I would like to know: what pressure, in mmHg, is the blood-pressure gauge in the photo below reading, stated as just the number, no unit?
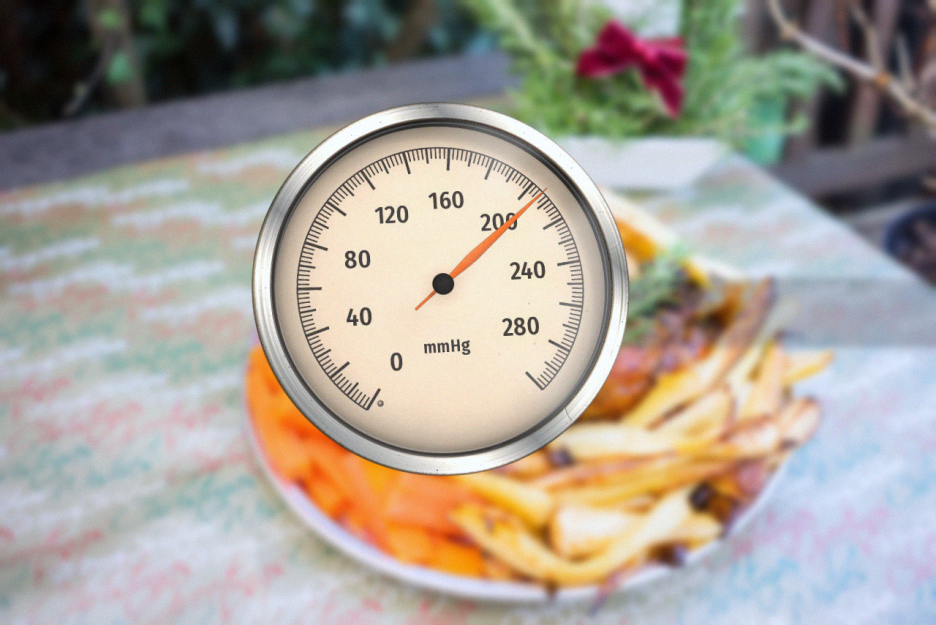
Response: 206
